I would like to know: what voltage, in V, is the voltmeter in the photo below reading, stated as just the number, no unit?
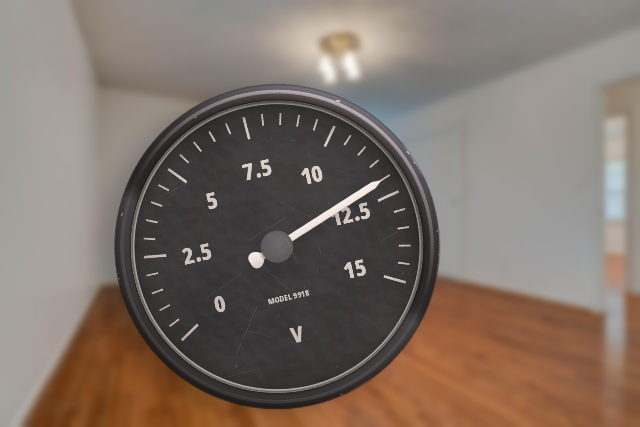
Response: 12
